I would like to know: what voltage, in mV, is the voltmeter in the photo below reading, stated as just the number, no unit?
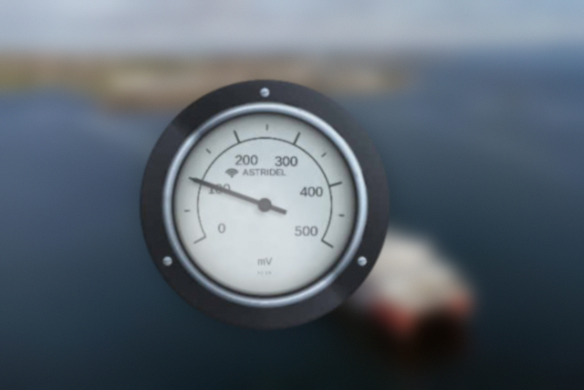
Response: 100
